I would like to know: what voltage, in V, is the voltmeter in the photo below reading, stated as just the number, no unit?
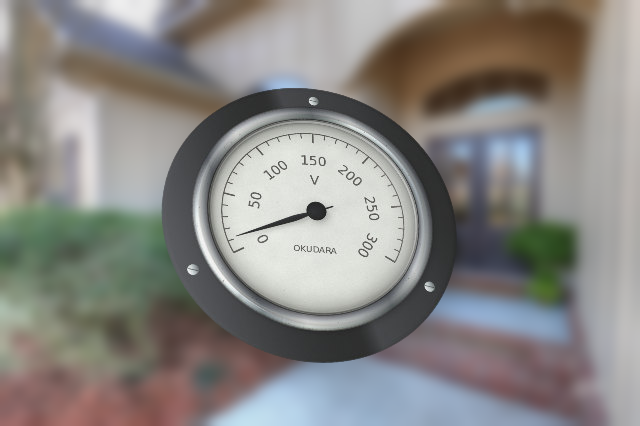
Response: 10
